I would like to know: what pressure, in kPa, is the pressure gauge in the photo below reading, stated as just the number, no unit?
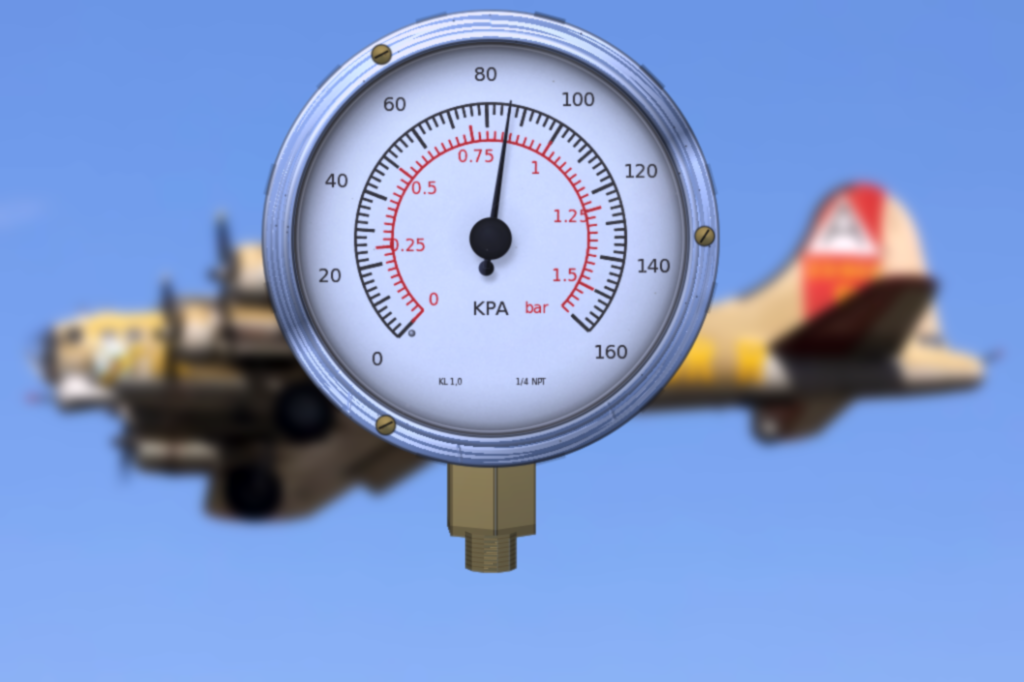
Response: 86
